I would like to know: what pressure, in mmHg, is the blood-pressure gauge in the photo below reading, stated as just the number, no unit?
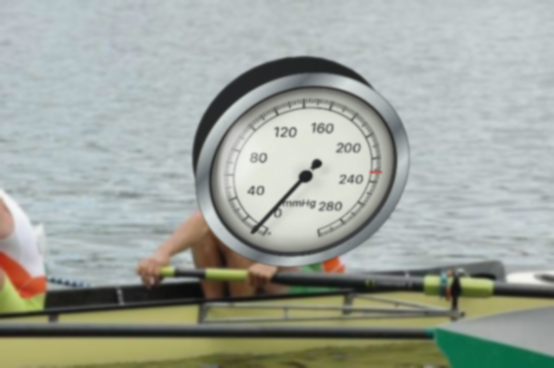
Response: 10
